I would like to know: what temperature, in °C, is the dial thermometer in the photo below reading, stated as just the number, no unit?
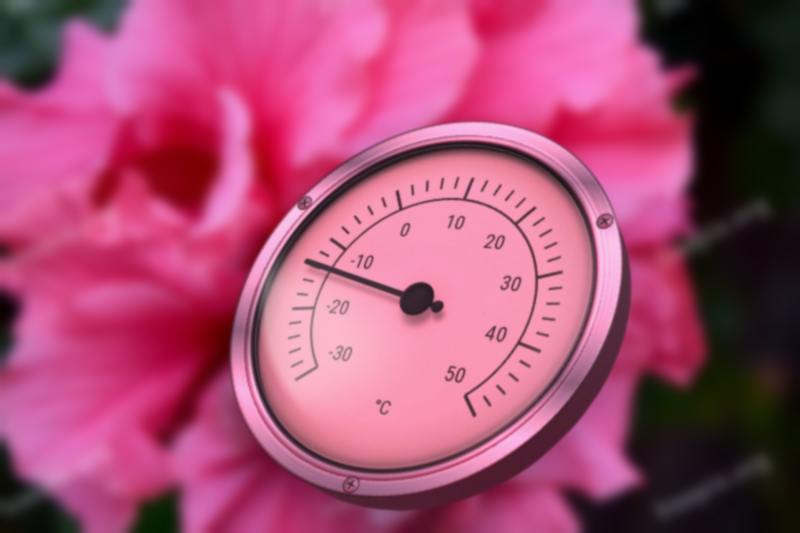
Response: -14
